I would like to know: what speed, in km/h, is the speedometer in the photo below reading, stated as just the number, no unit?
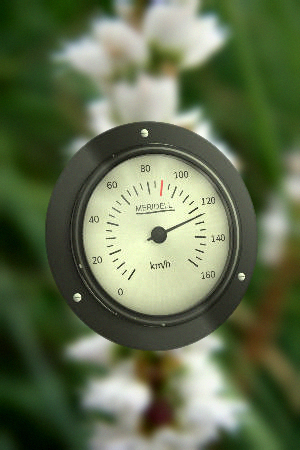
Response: 125
